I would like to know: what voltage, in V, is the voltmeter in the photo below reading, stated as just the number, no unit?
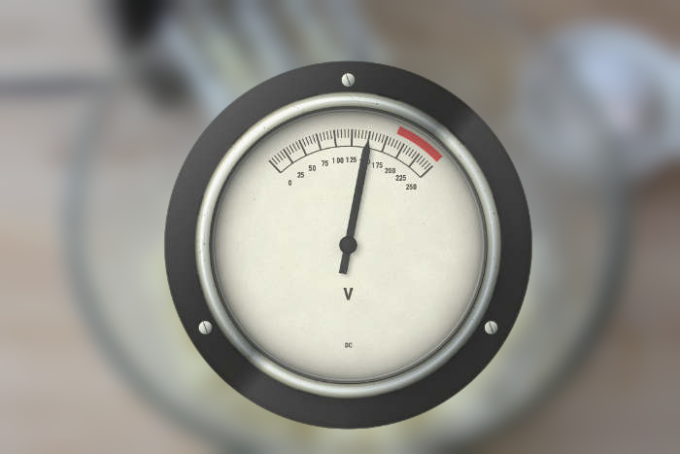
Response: 150
